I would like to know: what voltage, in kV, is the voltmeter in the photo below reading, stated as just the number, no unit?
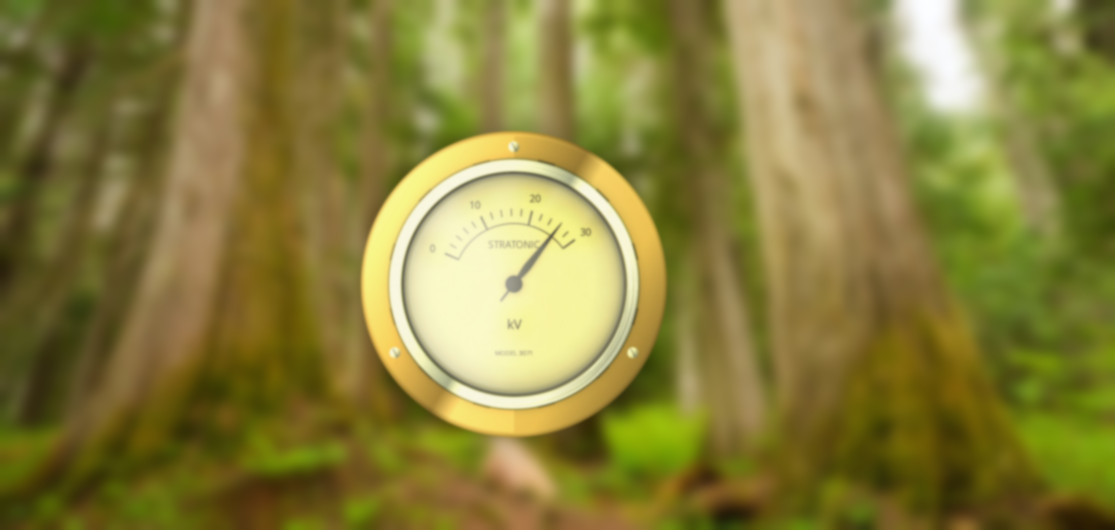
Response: 26
